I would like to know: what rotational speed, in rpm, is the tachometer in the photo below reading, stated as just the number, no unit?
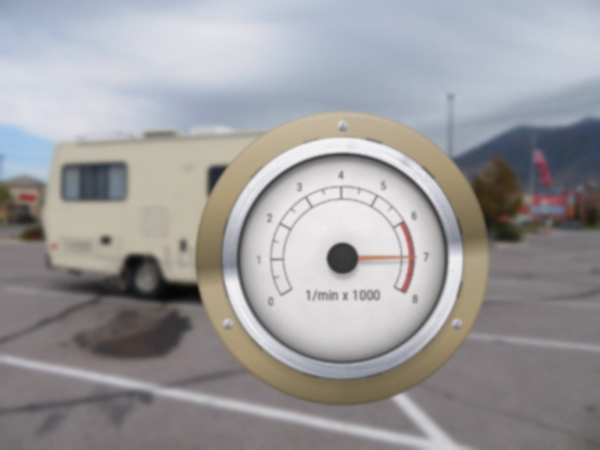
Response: 7000
